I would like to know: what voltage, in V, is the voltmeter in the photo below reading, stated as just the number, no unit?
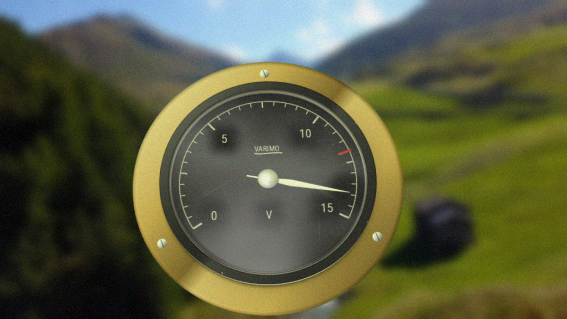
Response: 14
